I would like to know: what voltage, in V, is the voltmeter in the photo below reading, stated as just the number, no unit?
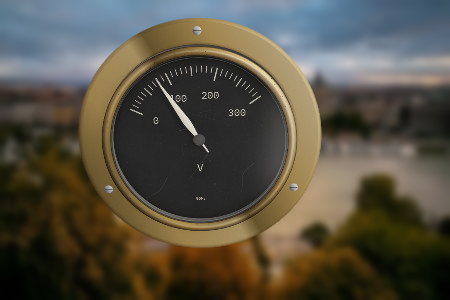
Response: 80
